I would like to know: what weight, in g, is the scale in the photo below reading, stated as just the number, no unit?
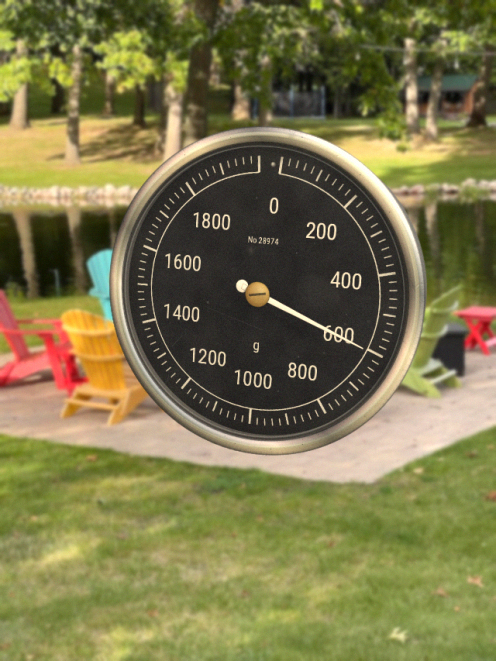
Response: 600
